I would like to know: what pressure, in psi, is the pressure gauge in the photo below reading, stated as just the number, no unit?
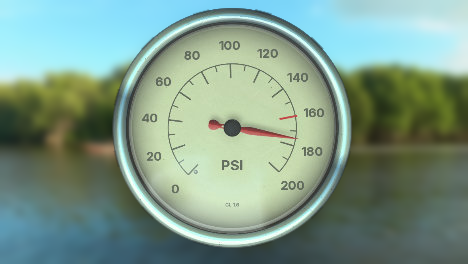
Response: 175
